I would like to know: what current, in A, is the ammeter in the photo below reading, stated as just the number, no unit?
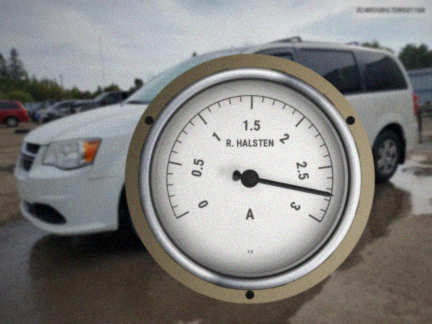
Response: 2.75
